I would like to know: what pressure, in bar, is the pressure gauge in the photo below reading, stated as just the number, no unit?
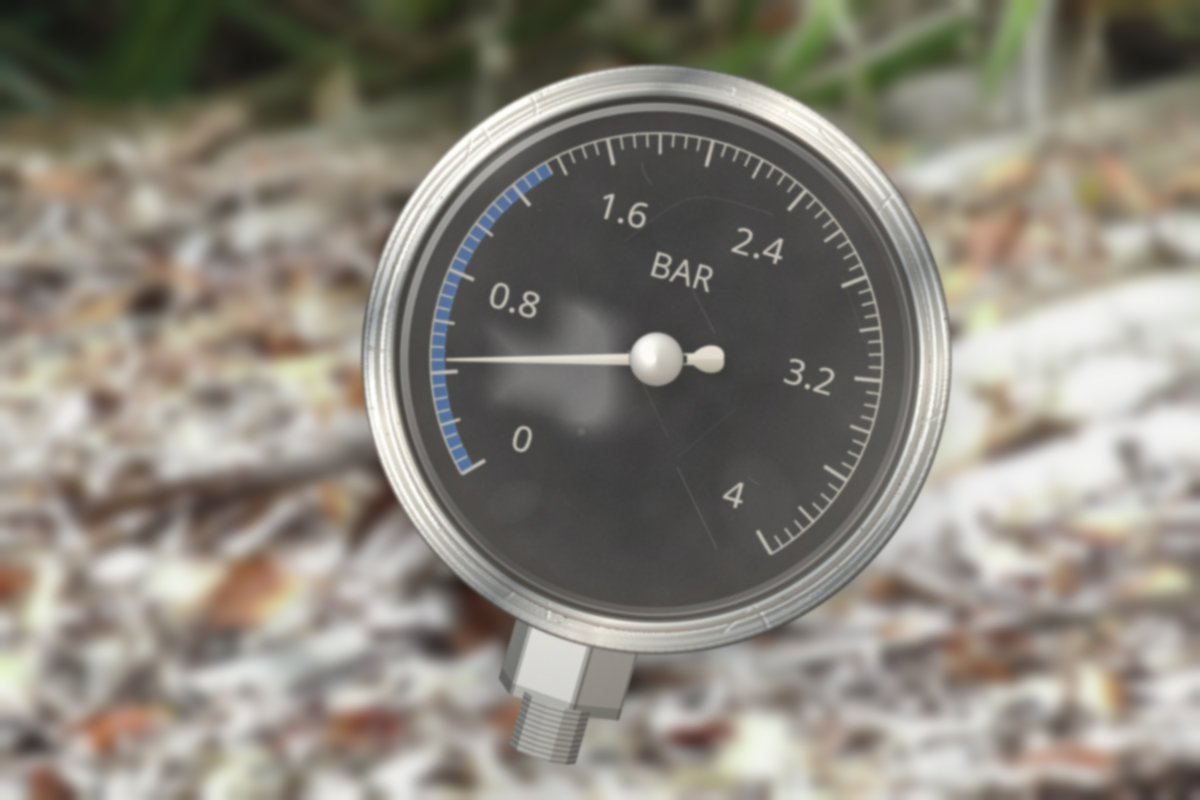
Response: 0.45
